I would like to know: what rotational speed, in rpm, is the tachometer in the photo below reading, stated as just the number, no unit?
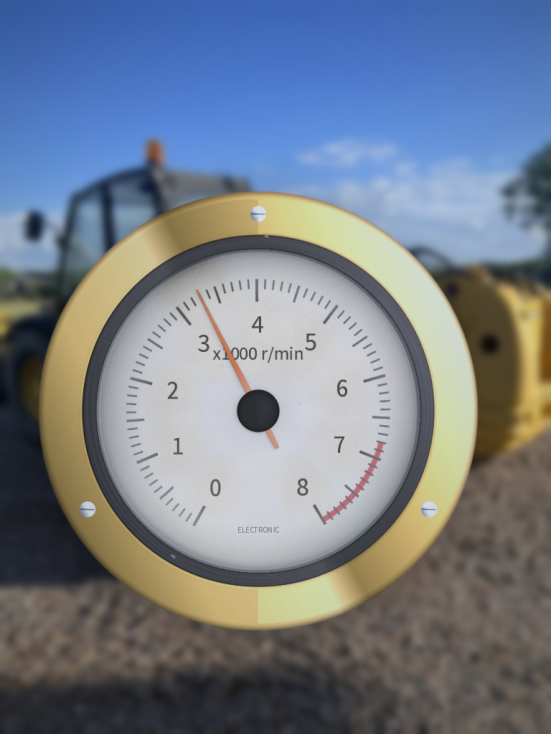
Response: 3300
